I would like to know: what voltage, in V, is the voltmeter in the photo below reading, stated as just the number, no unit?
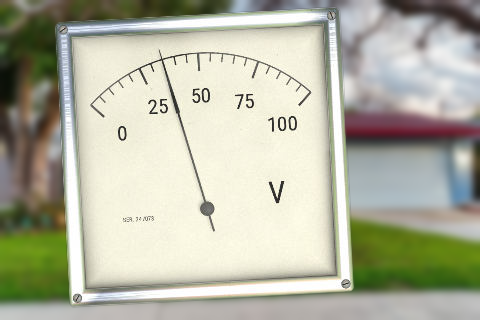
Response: 35
